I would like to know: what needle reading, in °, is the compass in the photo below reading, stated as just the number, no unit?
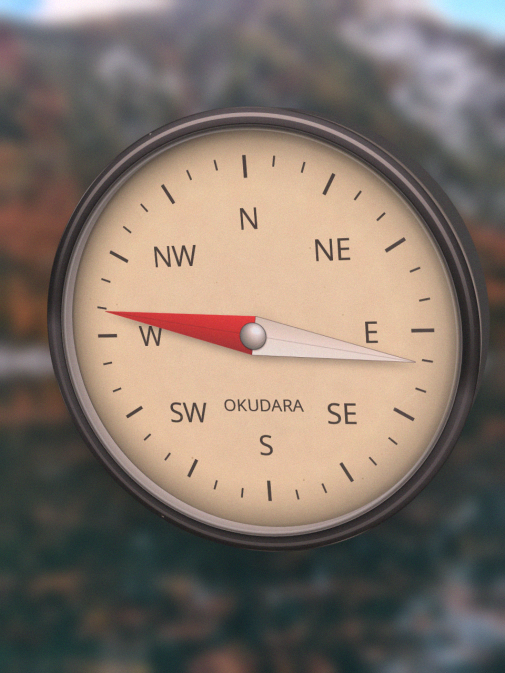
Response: 280
